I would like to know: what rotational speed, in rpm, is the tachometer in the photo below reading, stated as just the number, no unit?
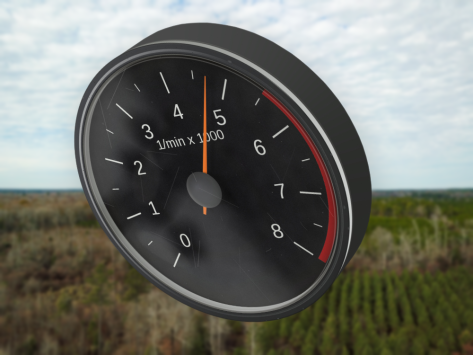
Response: 4750
